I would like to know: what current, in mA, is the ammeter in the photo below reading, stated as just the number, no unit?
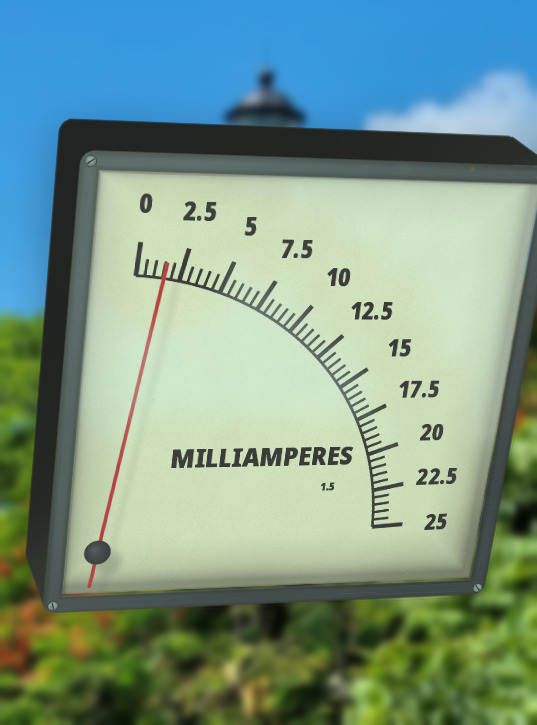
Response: 1.5
